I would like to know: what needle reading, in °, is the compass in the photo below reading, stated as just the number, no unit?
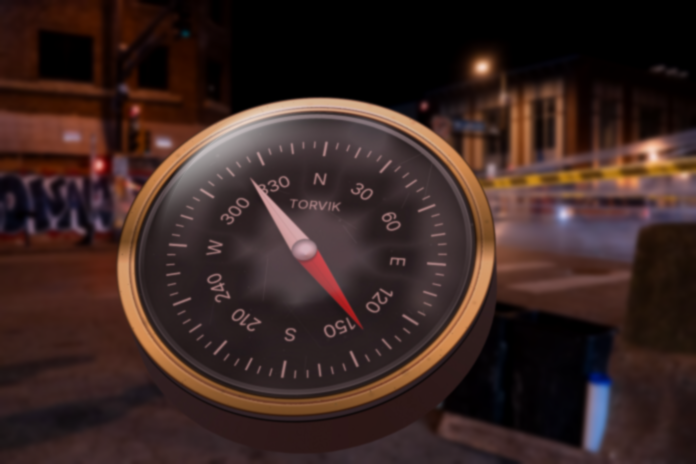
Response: 140
